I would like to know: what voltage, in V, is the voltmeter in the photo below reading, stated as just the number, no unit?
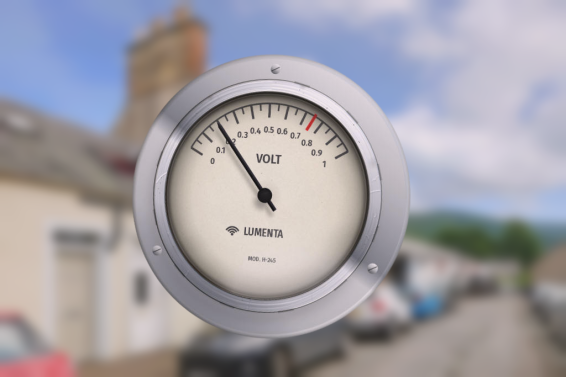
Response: 0.2
